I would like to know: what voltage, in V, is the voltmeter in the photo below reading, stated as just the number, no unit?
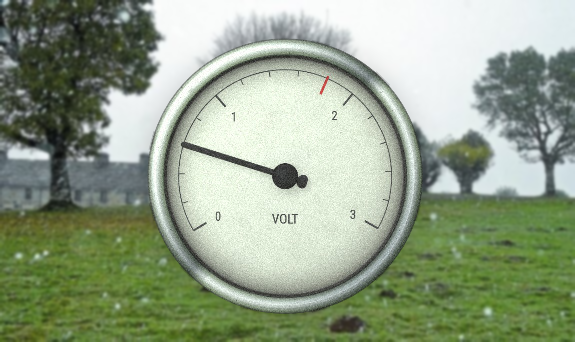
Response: 0.6
